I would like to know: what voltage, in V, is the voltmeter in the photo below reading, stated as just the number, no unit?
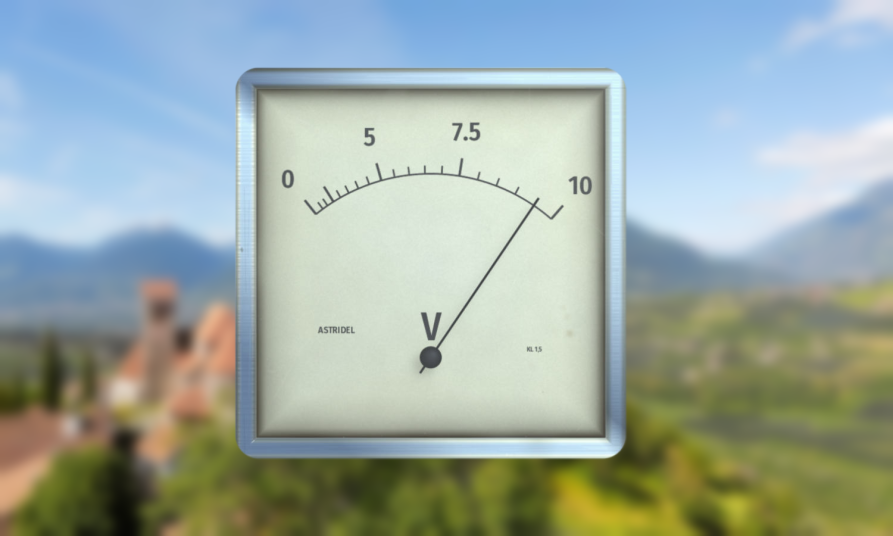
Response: 9.5
